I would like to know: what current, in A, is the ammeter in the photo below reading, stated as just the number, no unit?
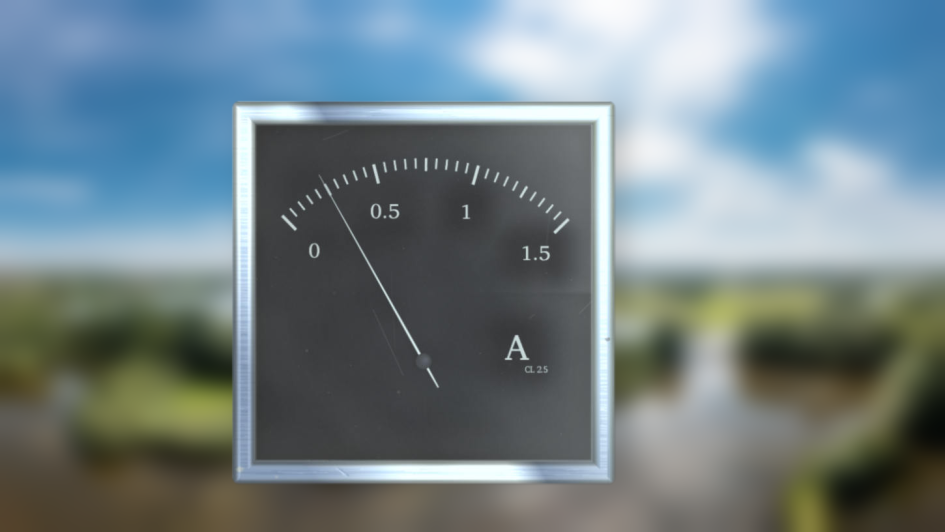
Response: 0.25
